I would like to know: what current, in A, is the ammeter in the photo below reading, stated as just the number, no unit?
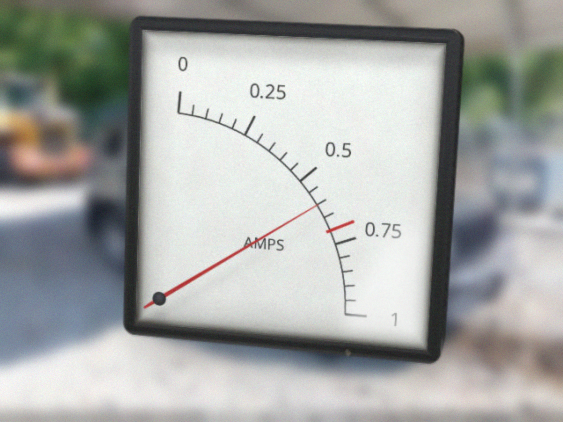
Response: 0.6
